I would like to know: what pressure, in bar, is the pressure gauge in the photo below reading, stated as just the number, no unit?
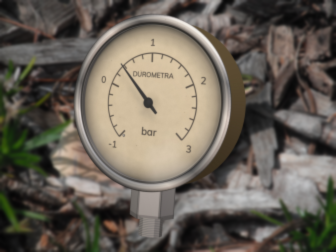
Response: 0.4
